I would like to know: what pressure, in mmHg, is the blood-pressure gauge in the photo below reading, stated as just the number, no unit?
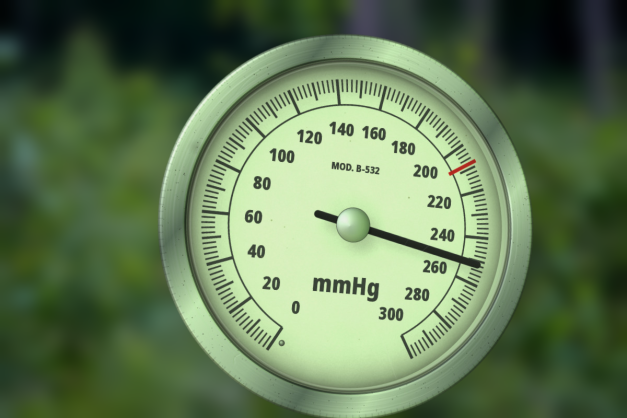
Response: 252
